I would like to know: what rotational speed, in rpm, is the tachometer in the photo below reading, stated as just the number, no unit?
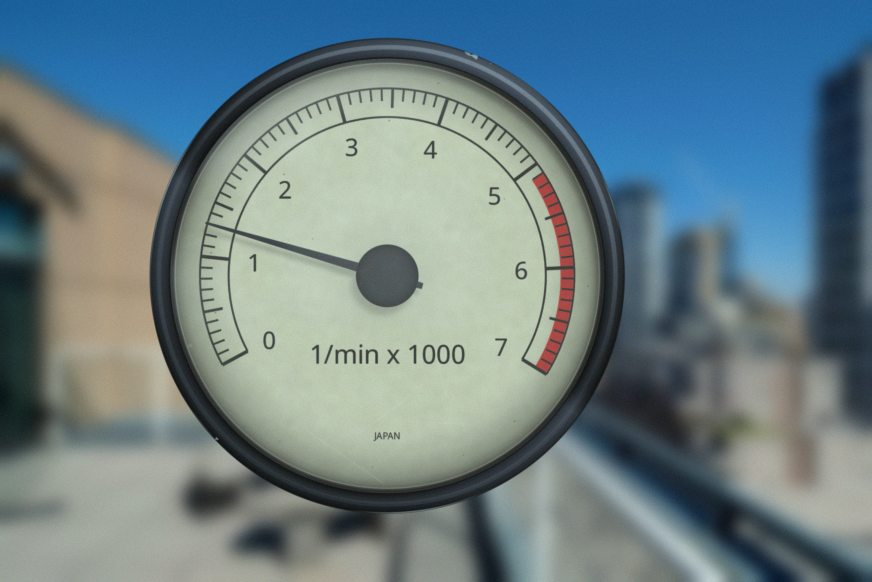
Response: 1300
